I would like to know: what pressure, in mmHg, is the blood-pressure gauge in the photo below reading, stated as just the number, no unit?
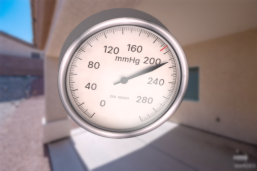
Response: 210
